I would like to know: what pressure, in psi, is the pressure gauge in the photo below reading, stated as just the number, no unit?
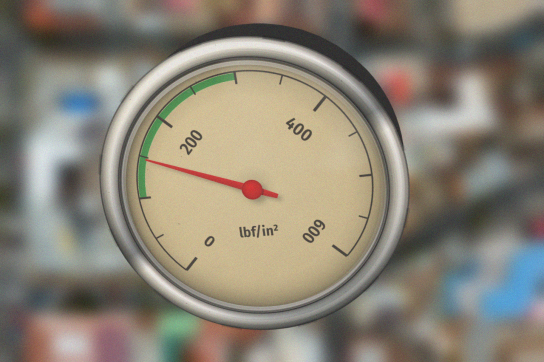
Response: 150
